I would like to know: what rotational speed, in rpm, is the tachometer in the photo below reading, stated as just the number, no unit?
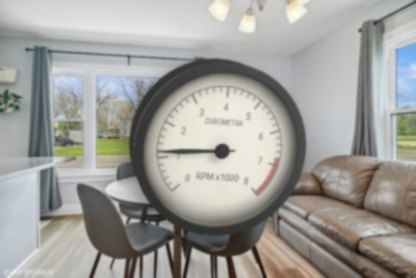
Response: 1200
